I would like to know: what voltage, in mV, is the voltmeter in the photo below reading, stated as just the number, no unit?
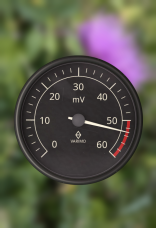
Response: 53
